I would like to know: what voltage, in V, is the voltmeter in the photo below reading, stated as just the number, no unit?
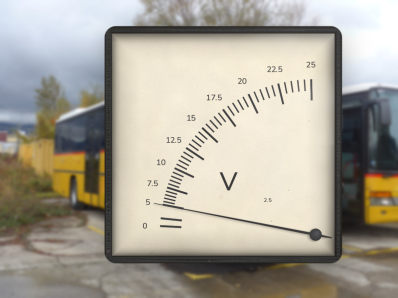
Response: 5
